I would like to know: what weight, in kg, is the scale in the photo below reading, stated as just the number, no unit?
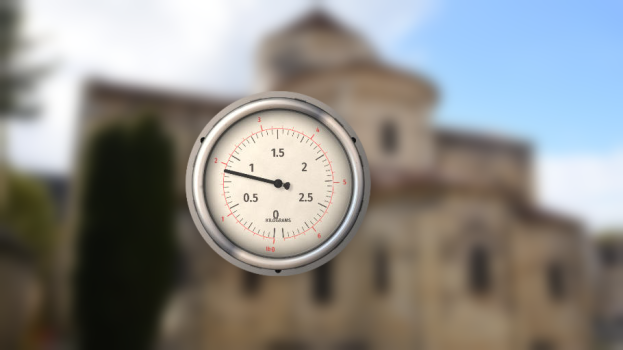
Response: 0.85
